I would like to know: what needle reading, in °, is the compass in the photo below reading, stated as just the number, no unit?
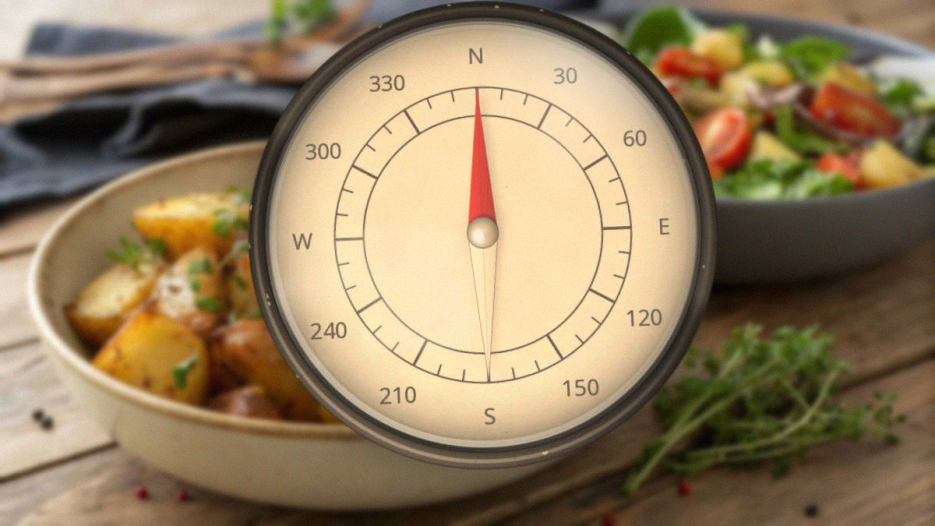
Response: 0
